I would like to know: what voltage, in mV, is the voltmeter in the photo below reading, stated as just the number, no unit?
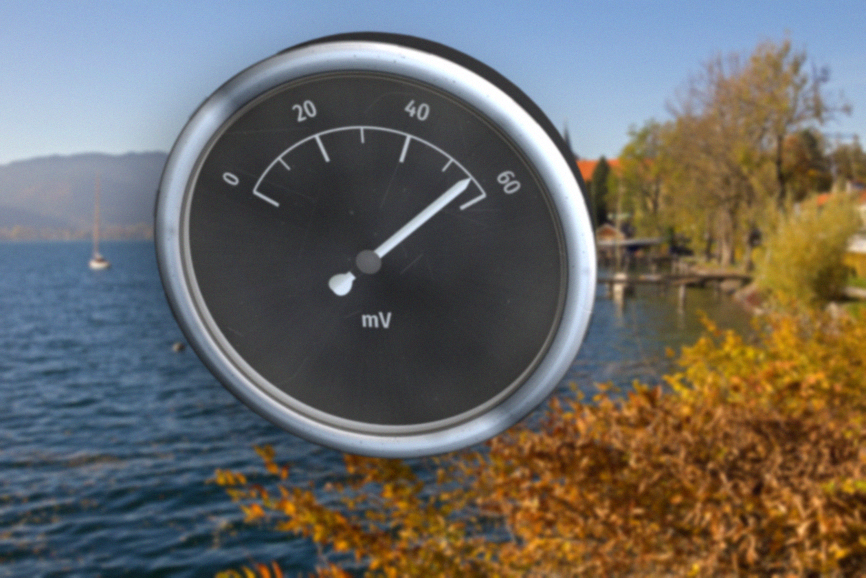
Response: 55
